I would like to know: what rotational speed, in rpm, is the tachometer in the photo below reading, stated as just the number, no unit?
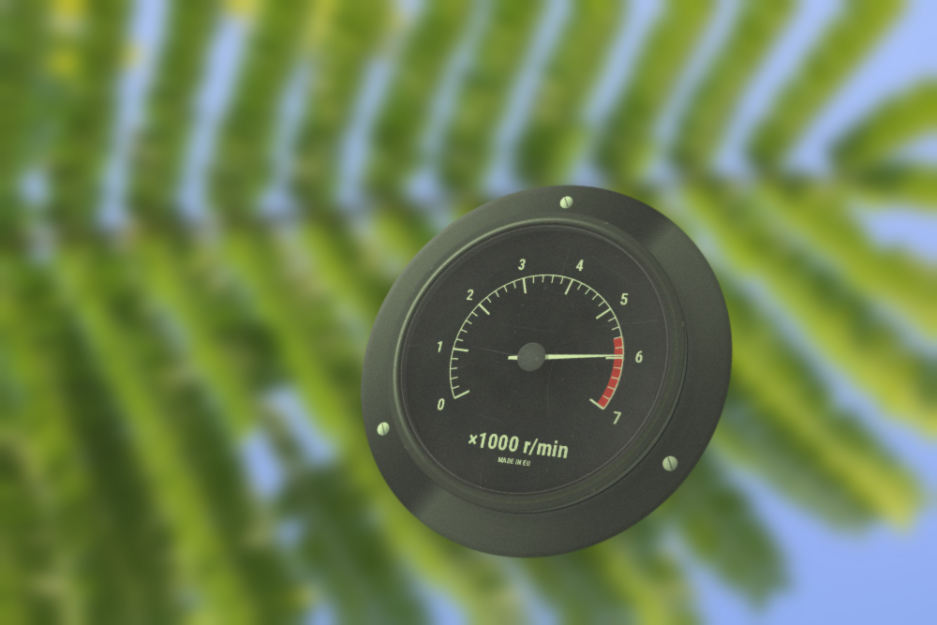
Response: 6000
